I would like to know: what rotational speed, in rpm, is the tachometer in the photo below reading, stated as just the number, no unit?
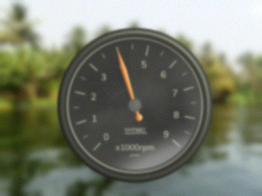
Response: 4000
